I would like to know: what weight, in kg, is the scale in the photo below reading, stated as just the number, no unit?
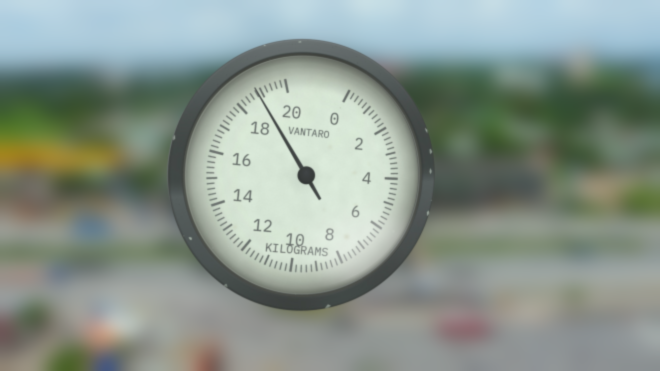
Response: 18.8
